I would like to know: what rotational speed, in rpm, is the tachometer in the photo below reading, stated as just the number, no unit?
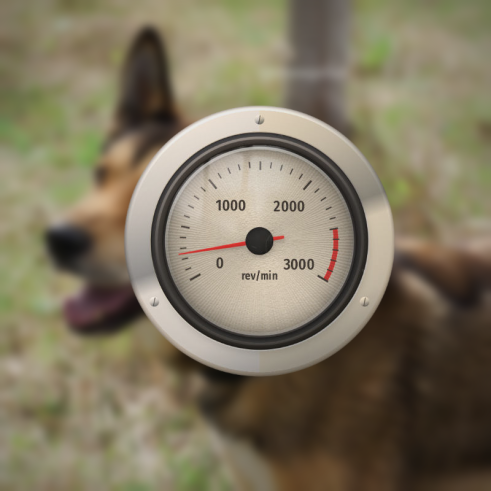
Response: 250
